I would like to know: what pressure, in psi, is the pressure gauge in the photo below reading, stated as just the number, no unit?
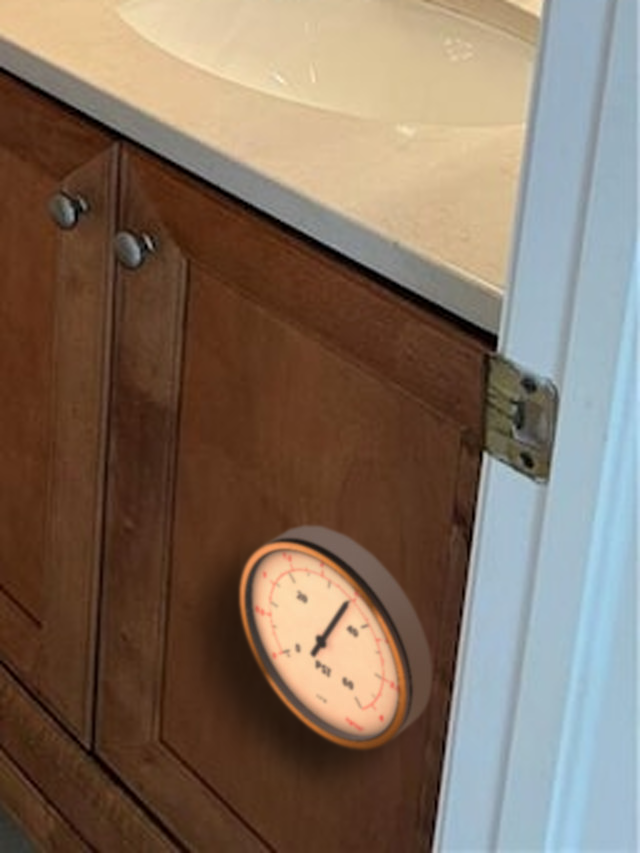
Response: 35
